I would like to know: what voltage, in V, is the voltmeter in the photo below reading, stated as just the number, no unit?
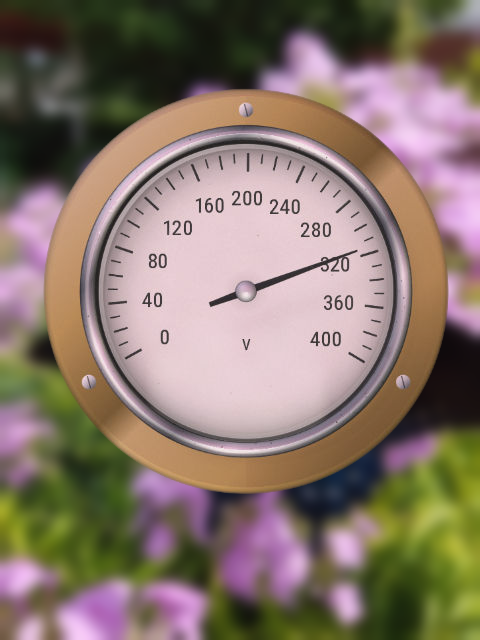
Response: 315
